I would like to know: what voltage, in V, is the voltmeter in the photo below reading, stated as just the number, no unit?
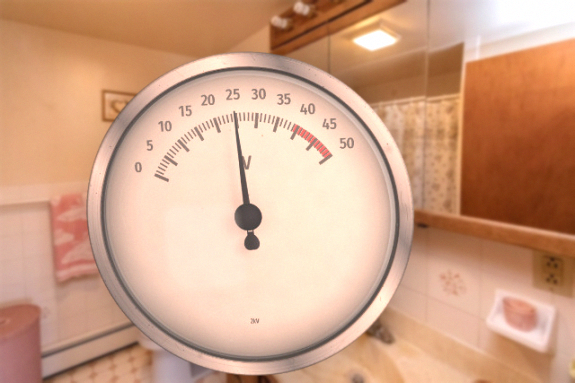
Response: 25
